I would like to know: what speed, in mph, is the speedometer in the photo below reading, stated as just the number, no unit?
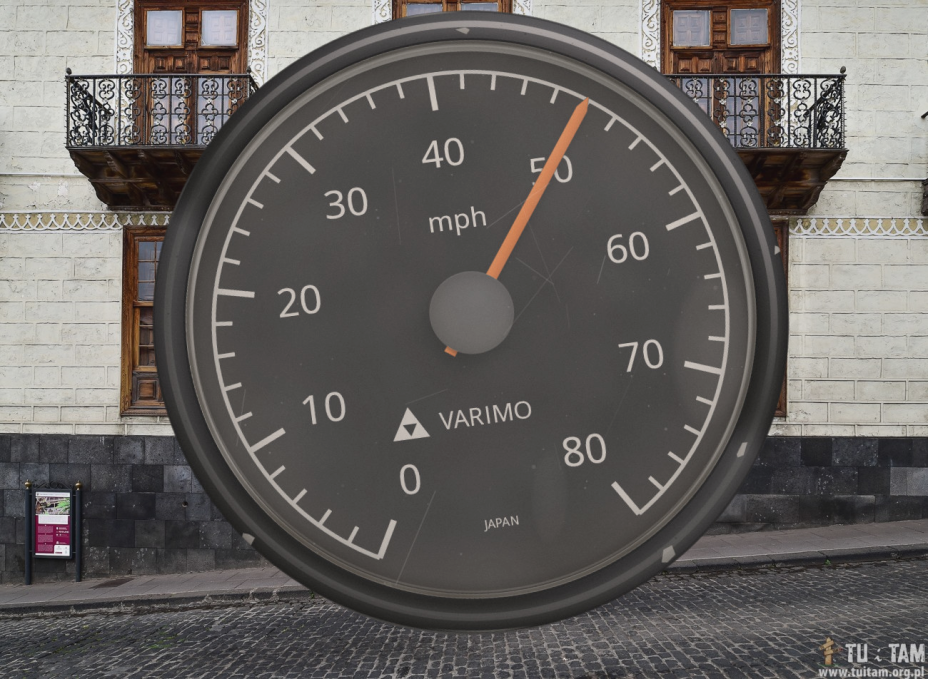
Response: 50
